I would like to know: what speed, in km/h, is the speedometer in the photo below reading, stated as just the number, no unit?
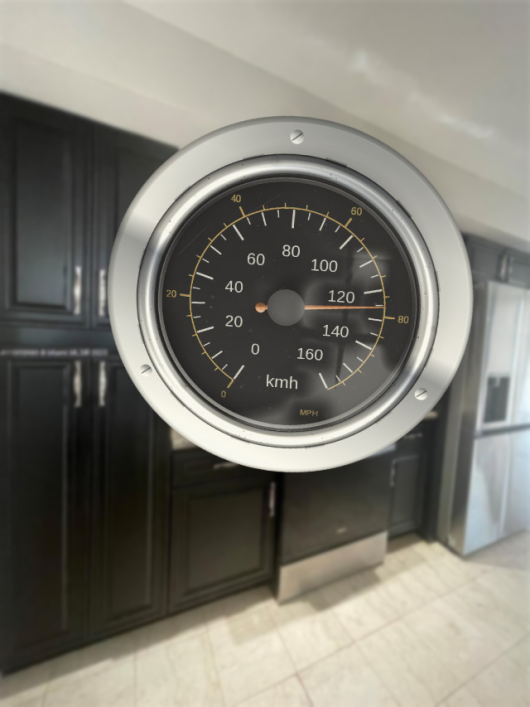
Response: 125
